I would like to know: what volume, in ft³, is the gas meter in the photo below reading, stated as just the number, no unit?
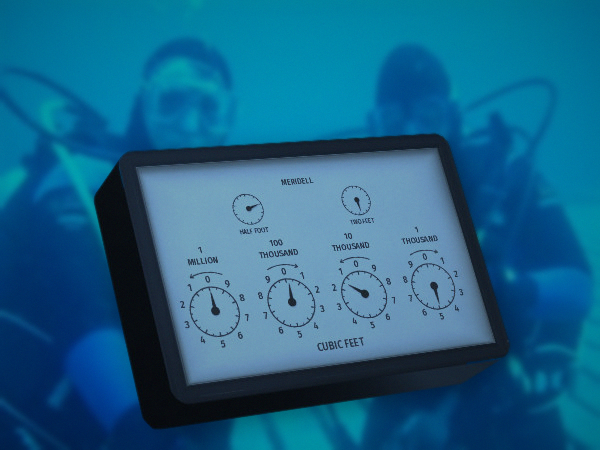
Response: 1500
